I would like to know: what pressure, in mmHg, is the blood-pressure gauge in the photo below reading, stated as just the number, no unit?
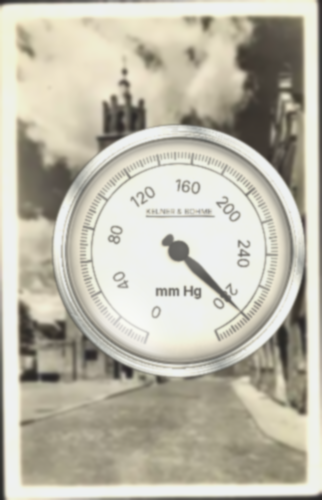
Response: 280
